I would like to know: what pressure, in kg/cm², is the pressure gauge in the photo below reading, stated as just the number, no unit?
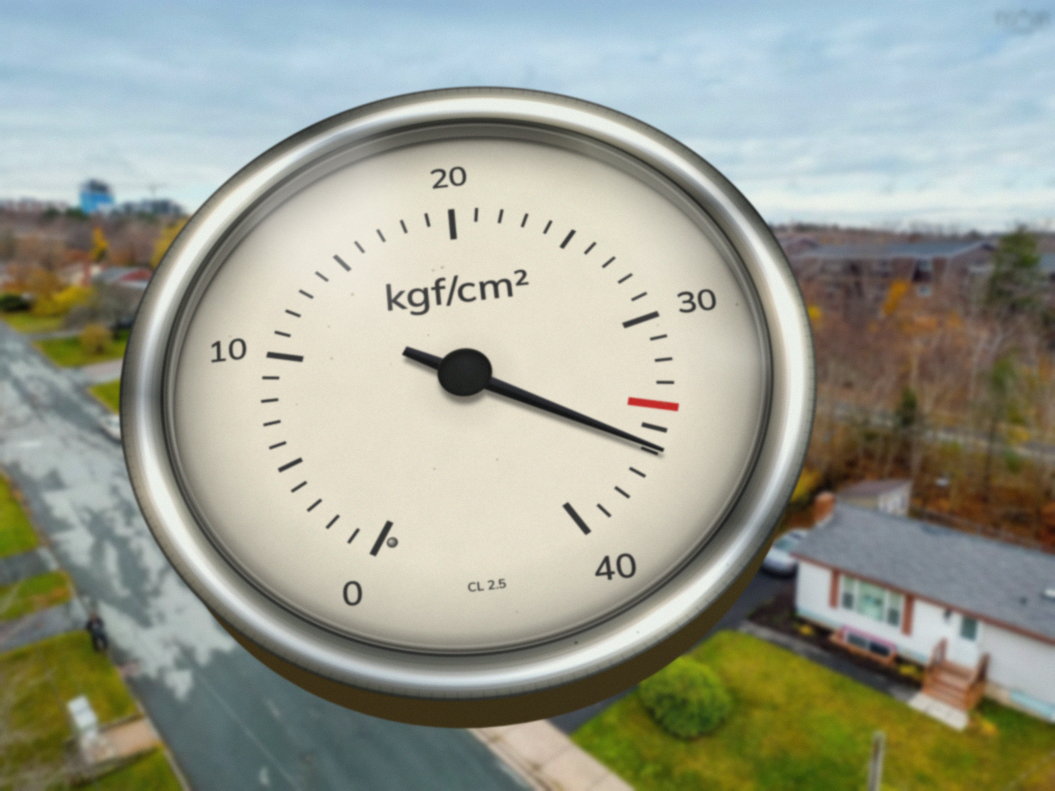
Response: 36
